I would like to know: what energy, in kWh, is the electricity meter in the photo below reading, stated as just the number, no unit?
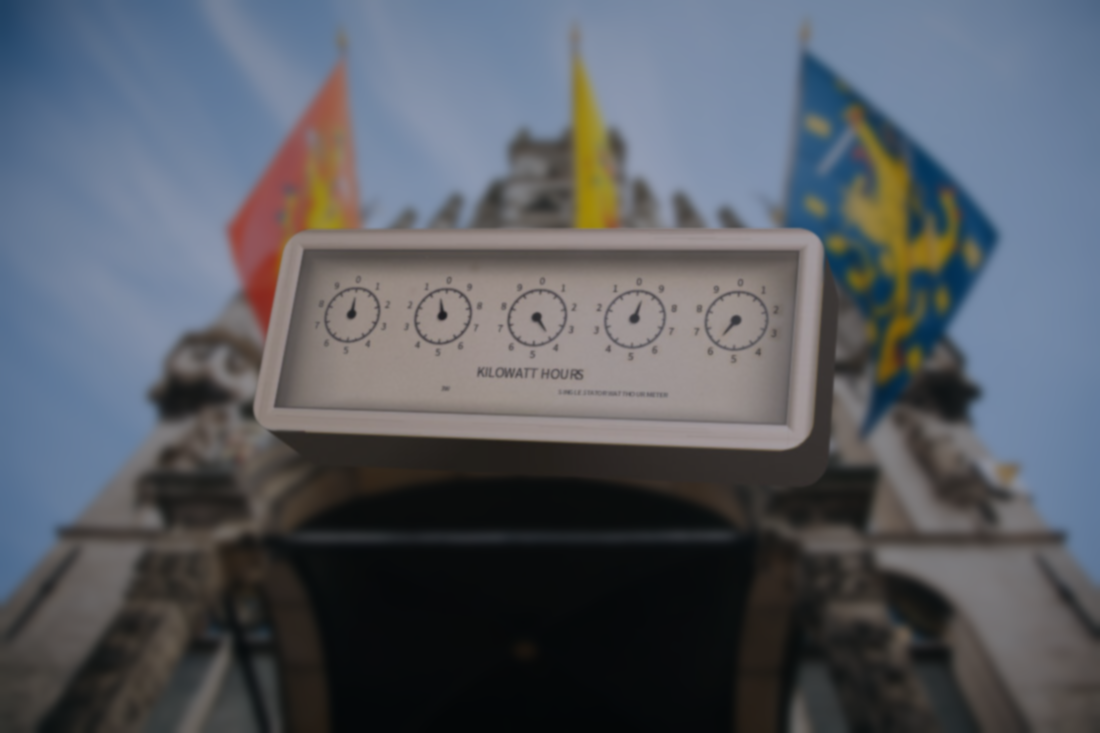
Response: 396
